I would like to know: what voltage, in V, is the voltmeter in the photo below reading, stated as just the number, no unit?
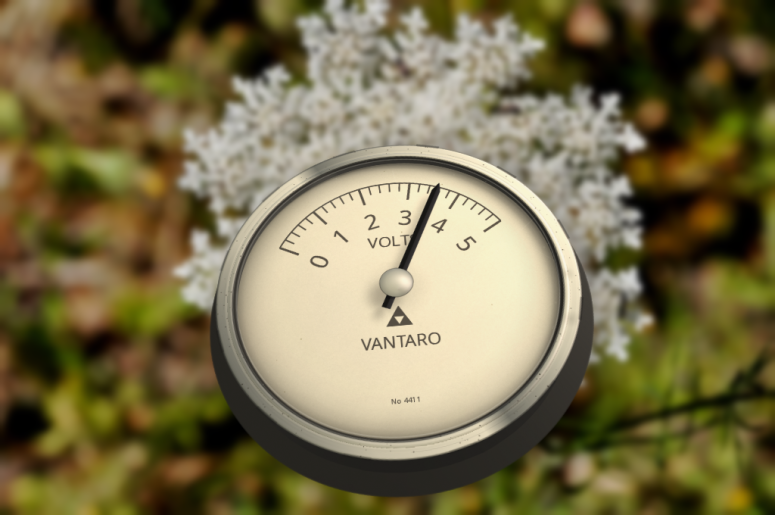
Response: 3.6
